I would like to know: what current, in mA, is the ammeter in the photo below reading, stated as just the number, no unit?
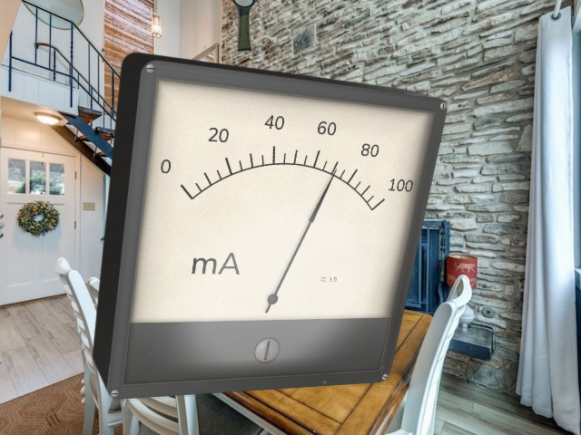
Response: 70
